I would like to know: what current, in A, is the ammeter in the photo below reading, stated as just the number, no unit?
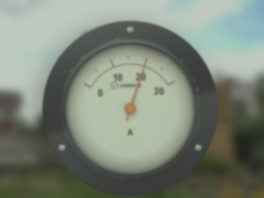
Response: 20
